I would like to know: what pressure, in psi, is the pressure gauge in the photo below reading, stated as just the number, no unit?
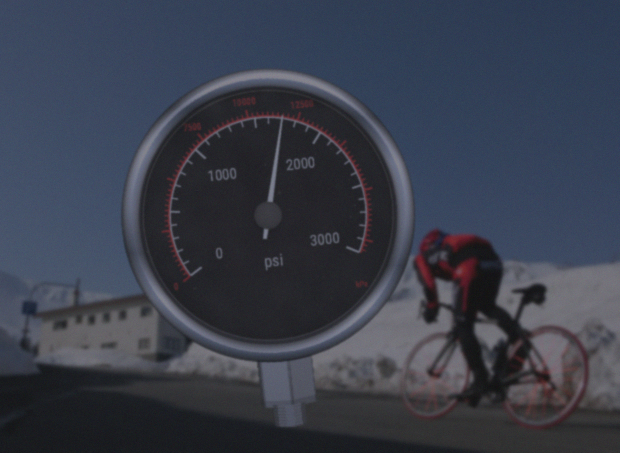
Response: 1700
